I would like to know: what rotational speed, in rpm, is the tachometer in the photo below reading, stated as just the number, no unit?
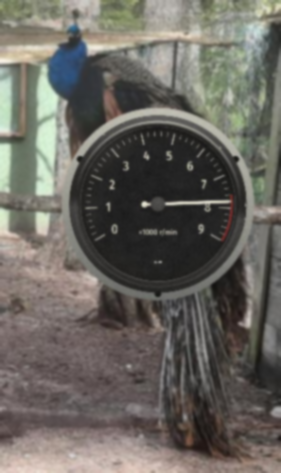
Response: 7800
